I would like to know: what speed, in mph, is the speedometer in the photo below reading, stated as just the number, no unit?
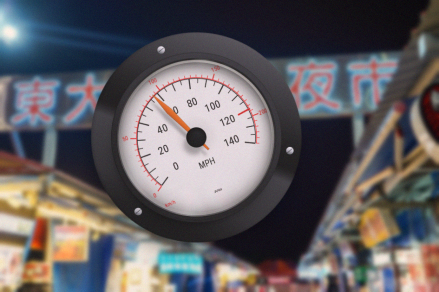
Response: 57.5
